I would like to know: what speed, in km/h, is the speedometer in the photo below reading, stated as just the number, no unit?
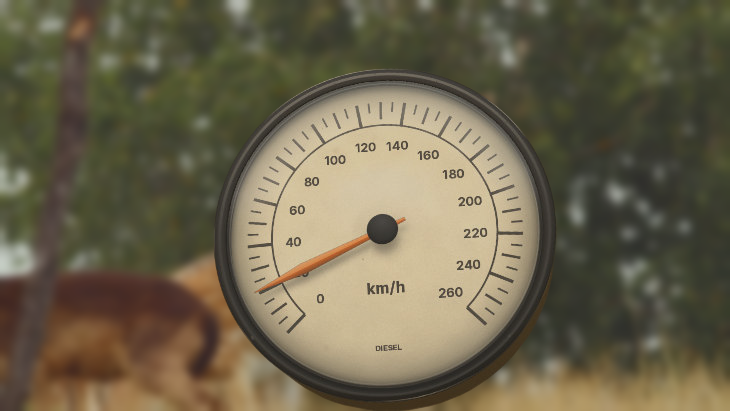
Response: 20
